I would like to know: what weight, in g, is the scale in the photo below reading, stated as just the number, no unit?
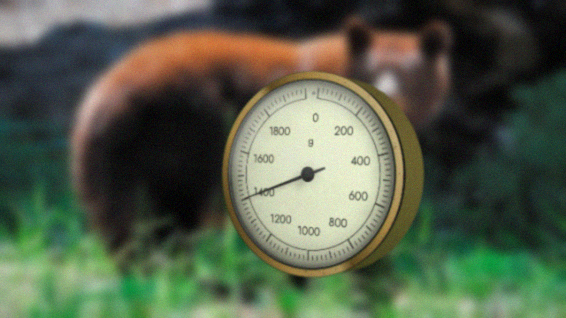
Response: 1400
